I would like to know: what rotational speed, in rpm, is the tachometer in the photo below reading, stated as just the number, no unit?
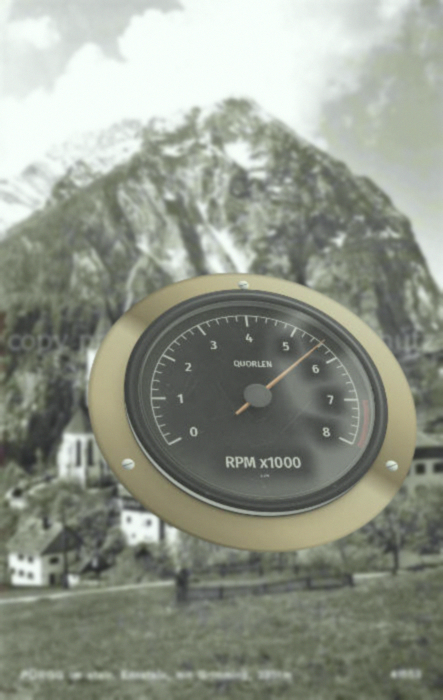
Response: 5600
